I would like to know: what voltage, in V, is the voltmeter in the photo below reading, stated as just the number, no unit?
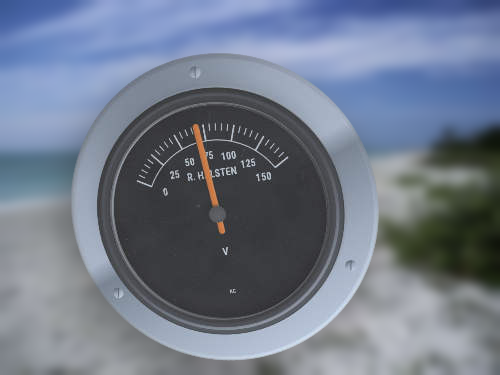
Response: 70
